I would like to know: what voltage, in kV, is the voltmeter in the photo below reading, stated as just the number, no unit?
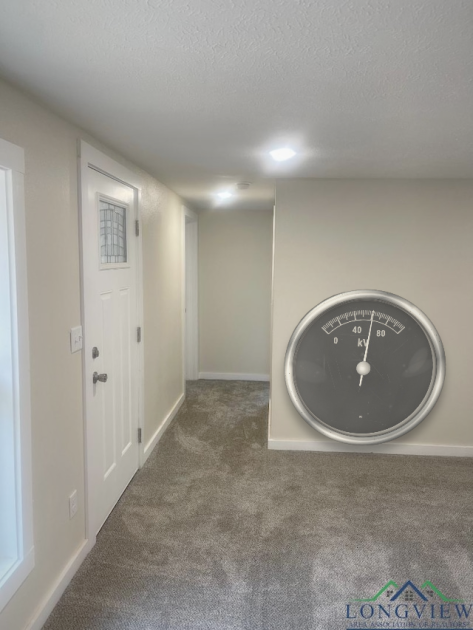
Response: 60
